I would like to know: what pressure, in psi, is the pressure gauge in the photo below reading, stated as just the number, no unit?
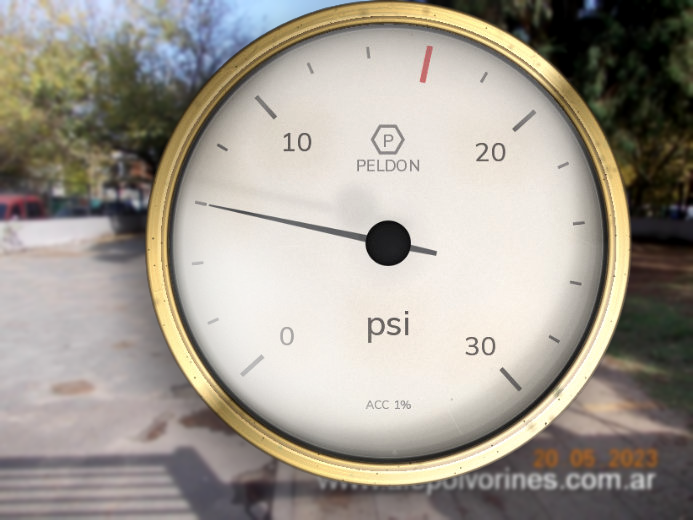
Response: 6
